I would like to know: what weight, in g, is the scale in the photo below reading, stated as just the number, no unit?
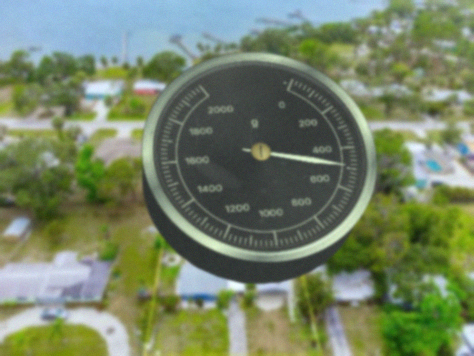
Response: 500
